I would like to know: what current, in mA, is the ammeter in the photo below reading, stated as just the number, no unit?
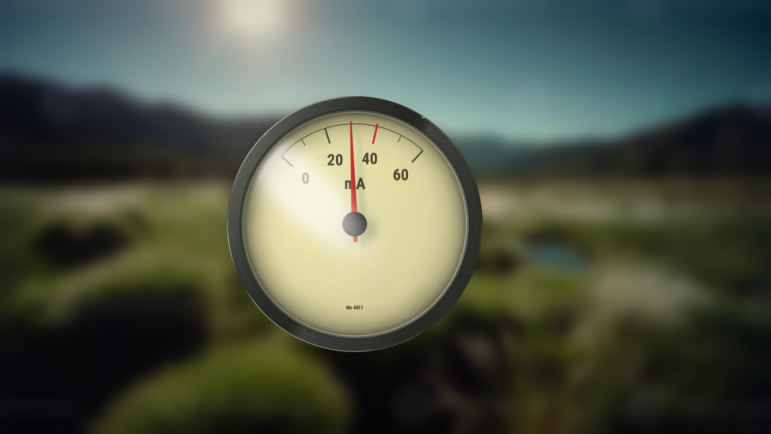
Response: 30
